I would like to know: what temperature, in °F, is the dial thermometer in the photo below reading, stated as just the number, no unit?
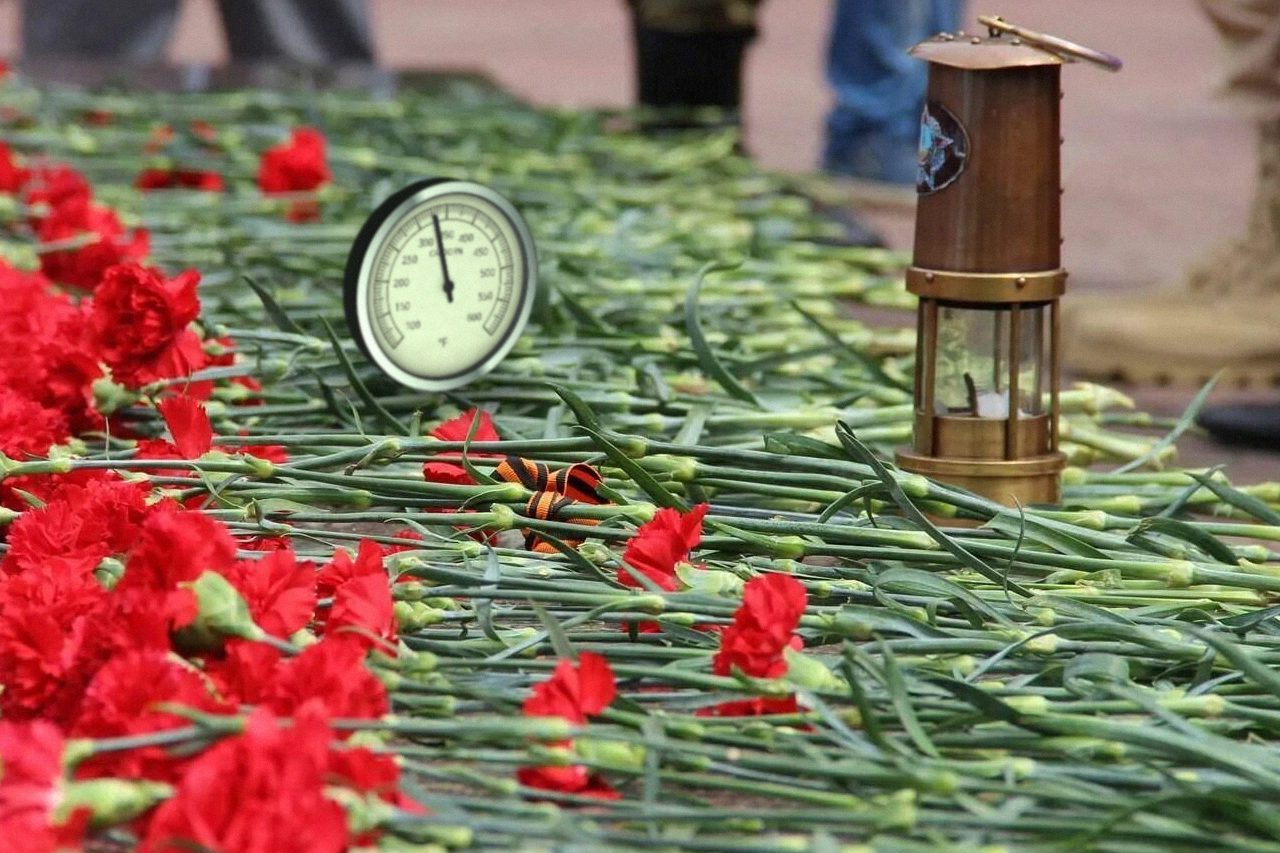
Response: 325
